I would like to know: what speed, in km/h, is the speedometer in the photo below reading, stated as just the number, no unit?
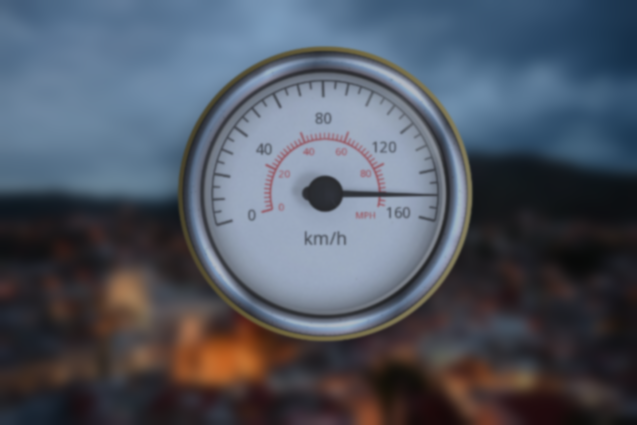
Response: 150
